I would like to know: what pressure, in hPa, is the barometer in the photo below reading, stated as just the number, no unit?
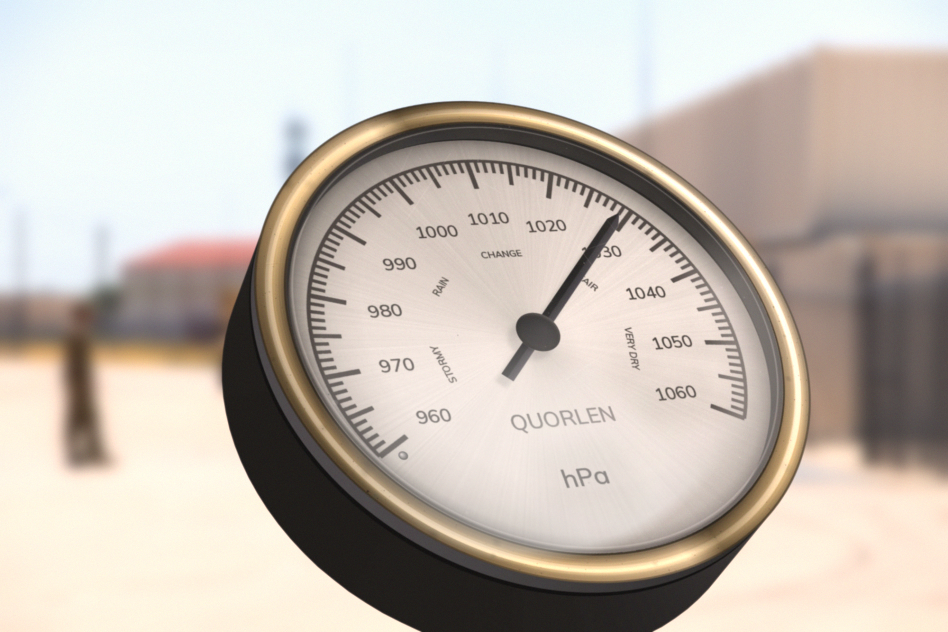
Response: 1029
